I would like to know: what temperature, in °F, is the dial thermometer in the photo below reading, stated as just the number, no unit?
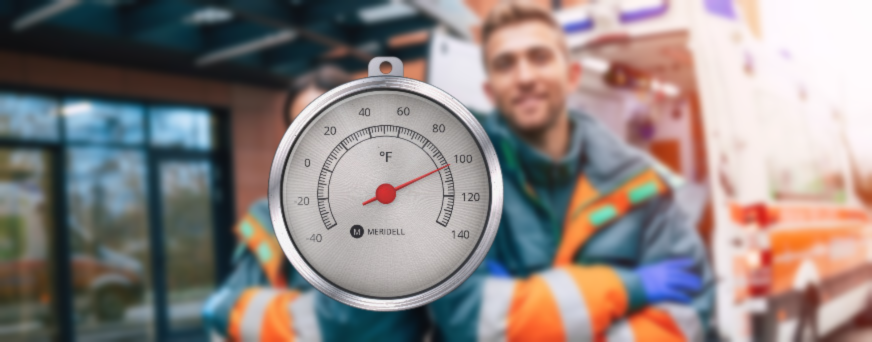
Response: 100
